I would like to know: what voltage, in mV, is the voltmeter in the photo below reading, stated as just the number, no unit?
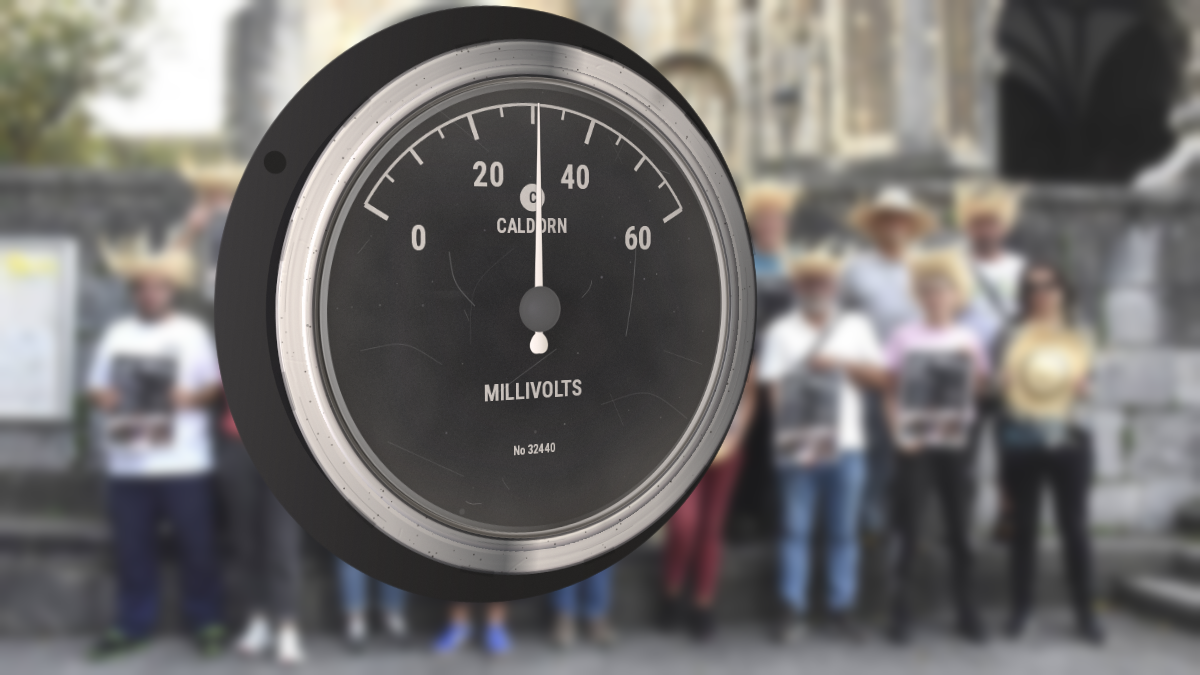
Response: 30
